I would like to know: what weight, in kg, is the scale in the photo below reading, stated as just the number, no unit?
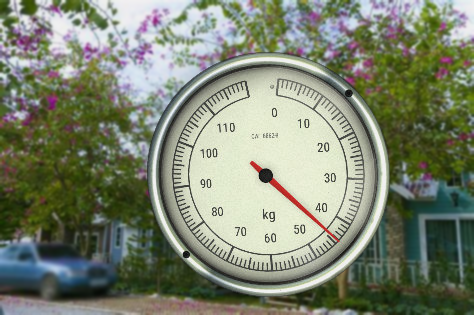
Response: 44
